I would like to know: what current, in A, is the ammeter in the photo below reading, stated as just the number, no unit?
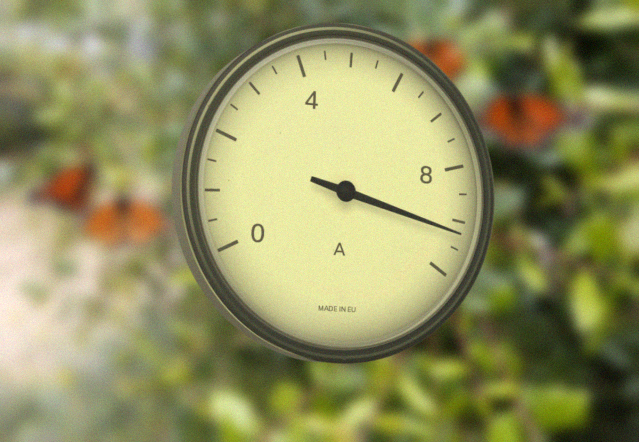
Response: 9.25
